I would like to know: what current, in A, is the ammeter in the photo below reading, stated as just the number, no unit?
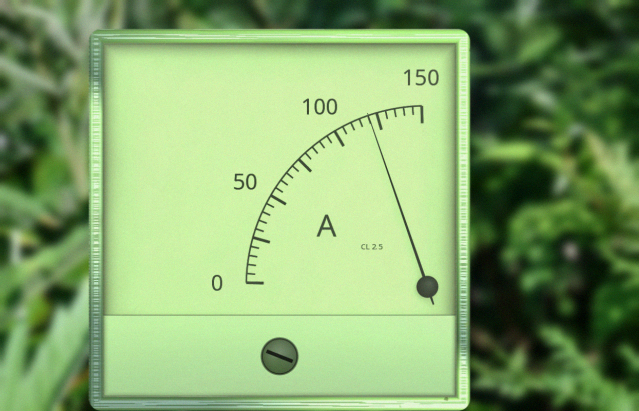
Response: 120
